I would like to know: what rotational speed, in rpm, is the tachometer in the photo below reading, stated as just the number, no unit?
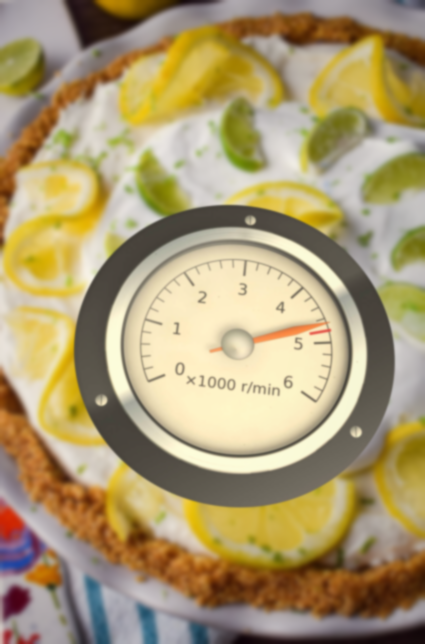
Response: 4700
